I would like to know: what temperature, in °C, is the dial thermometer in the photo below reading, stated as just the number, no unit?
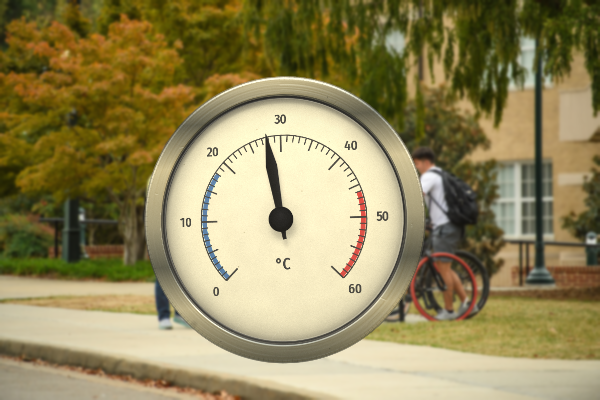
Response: 28
